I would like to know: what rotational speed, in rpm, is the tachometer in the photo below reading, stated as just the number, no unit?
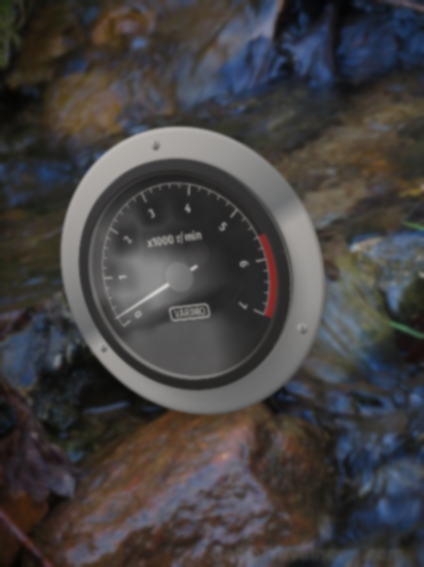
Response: 200
